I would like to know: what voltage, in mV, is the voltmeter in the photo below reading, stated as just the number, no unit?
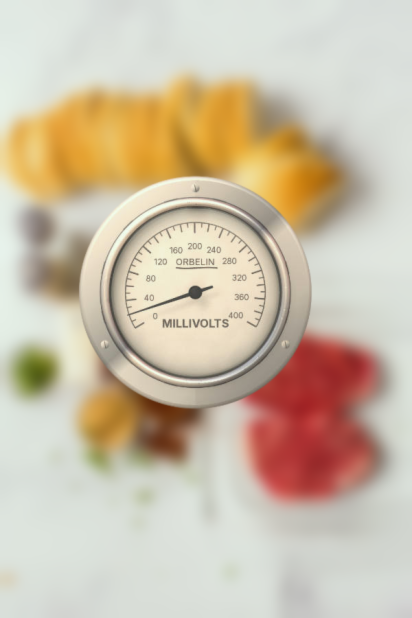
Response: 20
